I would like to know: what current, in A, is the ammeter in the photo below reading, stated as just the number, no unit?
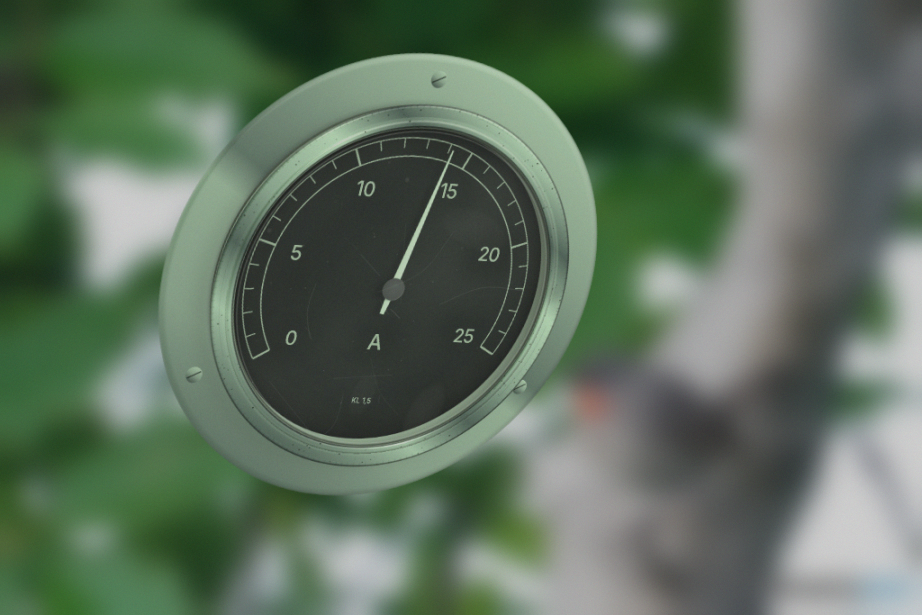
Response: 14
